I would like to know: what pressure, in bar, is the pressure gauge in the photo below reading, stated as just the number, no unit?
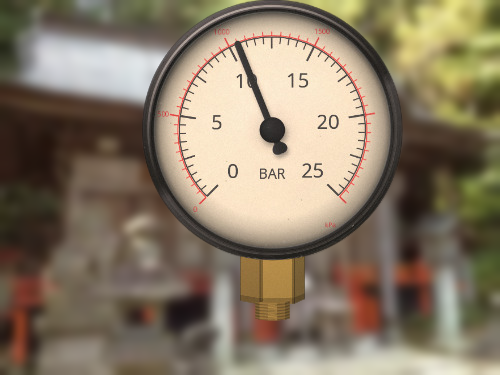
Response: 10.5
